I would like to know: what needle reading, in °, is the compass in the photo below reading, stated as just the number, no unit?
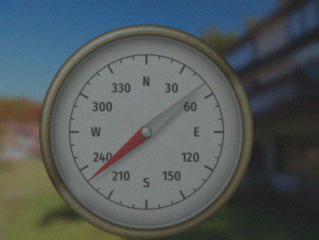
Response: 230
